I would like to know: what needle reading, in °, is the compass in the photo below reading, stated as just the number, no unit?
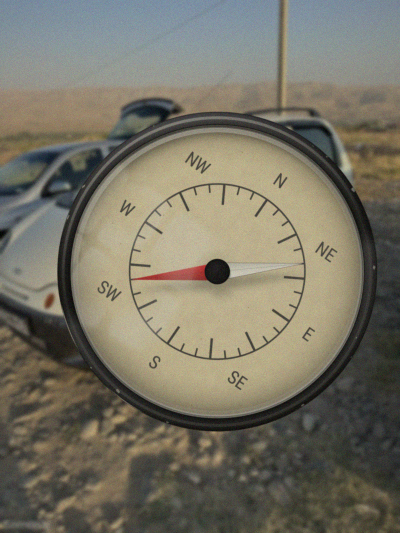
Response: 230
